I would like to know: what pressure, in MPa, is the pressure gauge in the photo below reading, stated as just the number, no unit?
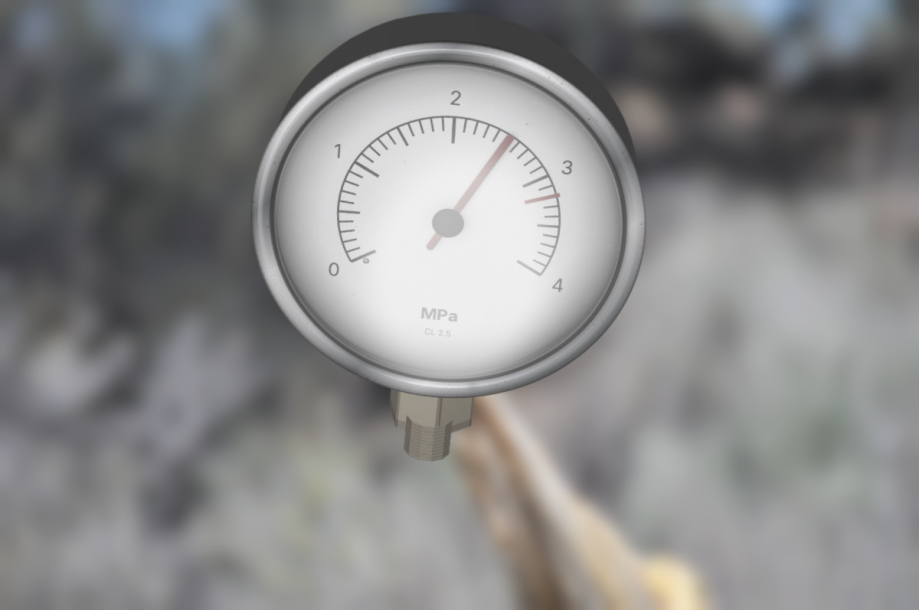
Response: 2.5
